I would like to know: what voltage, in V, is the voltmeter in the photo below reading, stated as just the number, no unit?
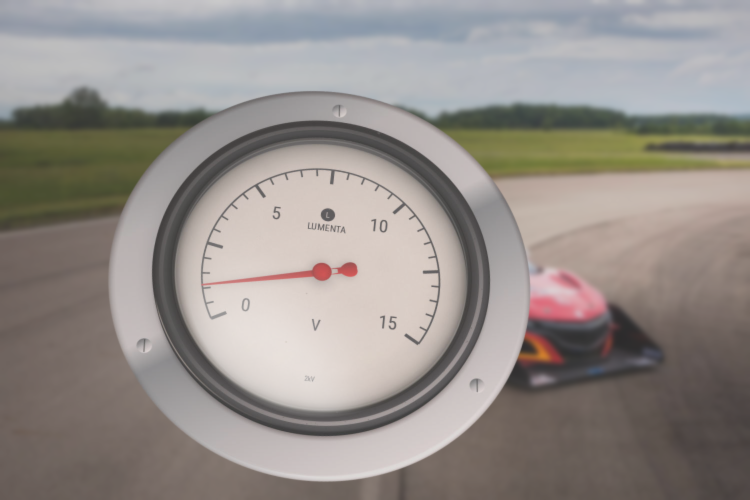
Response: 1
